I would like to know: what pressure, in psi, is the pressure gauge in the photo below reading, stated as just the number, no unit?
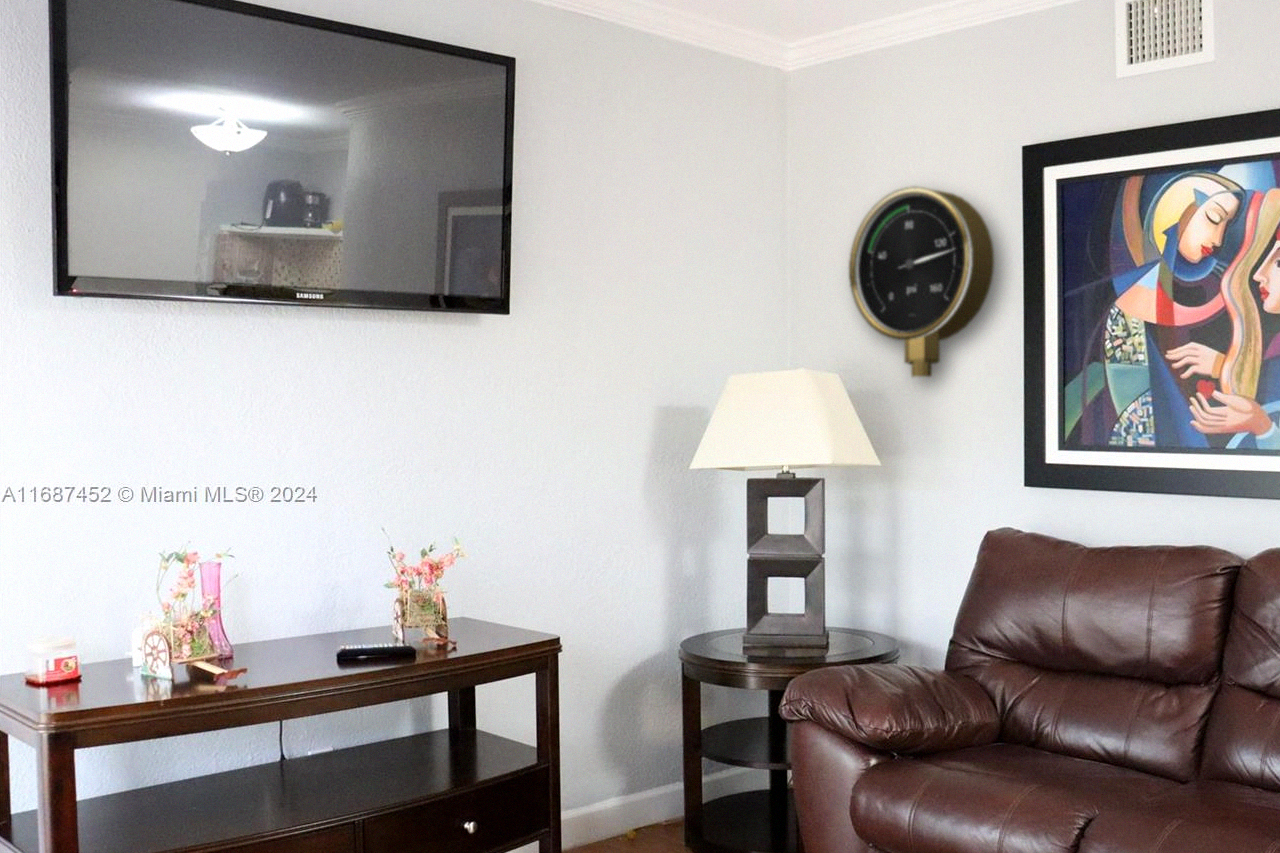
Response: 130
